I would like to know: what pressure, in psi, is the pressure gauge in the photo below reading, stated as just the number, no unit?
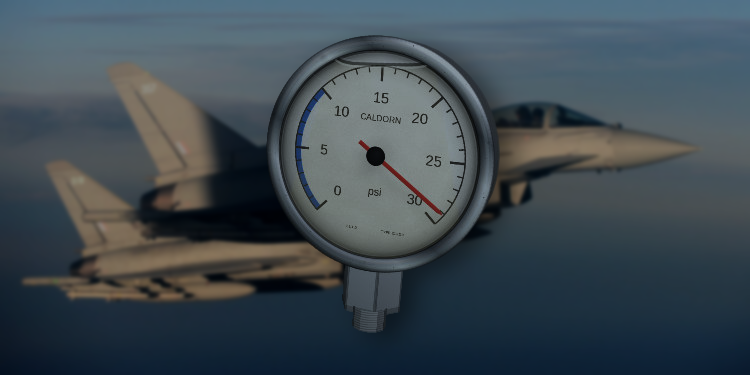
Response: 29
